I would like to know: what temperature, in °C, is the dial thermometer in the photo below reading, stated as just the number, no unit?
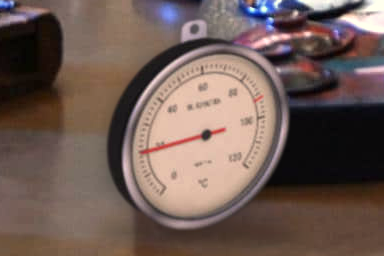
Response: 20
